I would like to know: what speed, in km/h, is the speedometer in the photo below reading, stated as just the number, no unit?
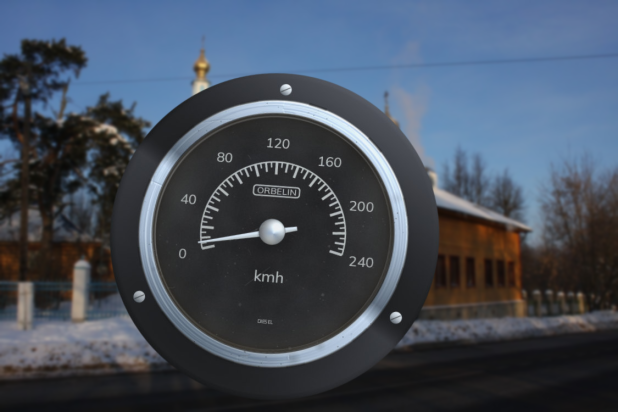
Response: 5
